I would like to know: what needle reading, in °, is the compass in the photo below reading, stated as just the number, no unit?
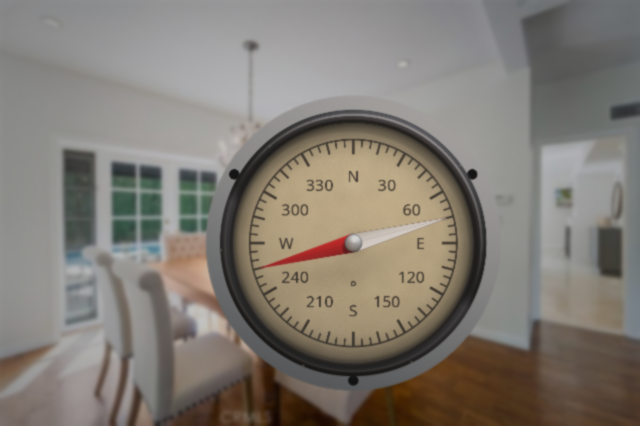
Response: 255
